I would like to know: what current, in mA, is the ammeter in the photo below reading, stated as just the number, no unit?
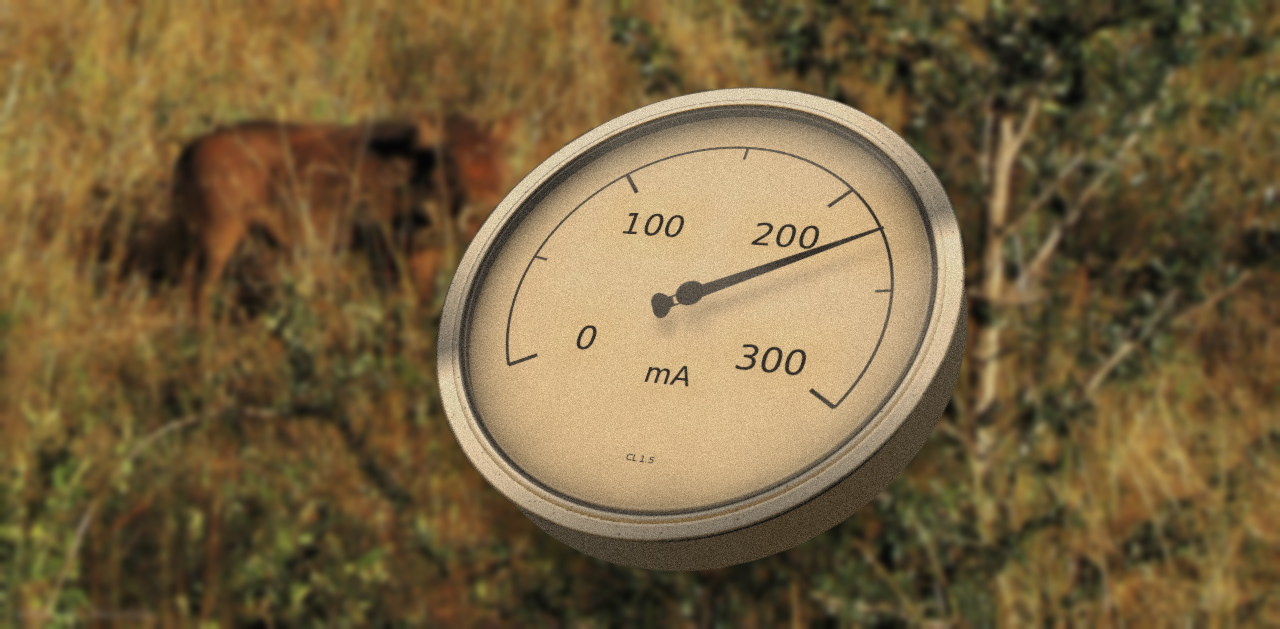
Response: 225
